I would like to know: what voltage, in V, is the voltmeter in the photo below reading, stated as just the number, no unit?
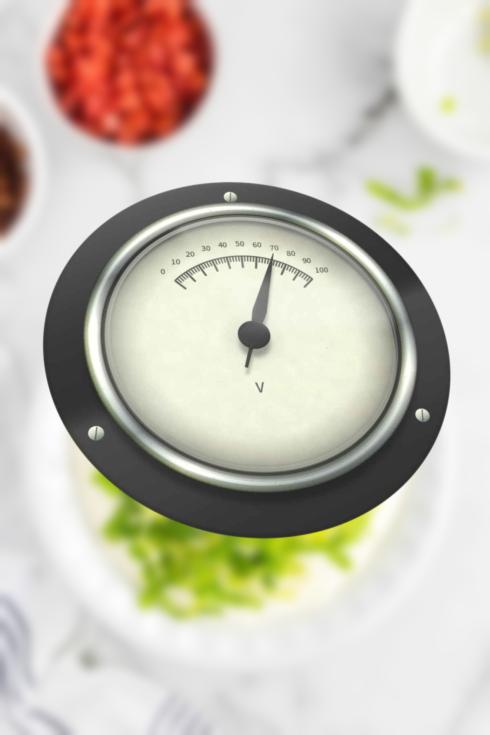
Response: 70
